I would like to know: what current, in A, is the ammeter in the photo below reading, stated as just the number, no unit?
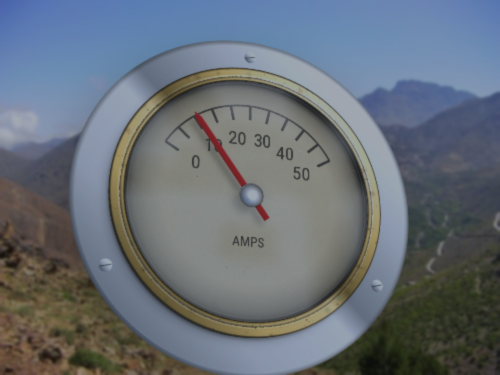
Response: 10
